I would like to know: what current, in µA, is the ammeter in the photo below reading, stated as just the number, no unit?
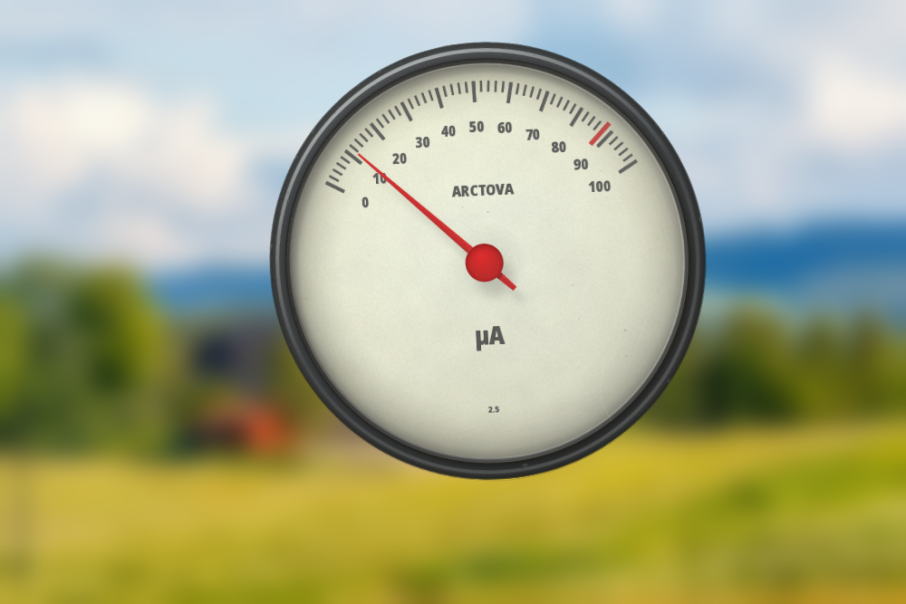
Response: 12
